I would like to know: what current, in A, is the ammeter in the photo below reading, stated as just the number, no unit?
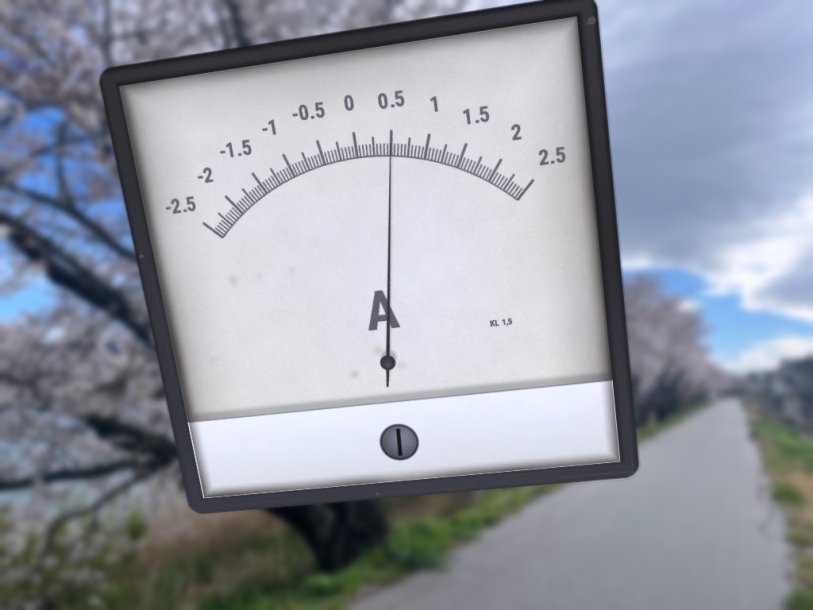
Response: 0.5
